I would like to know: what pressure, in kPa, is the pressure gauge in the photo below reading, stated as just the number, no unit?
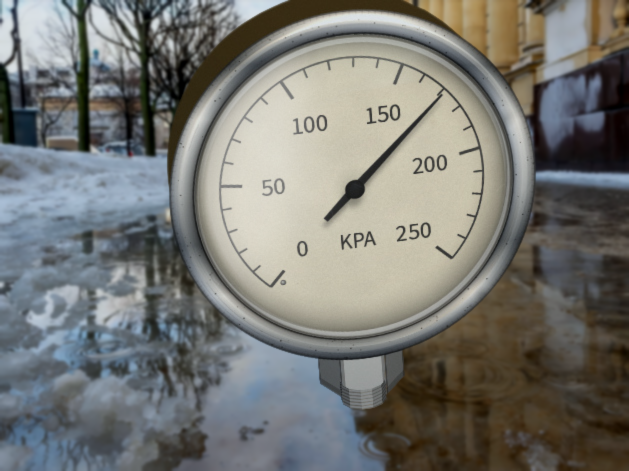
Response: 170
